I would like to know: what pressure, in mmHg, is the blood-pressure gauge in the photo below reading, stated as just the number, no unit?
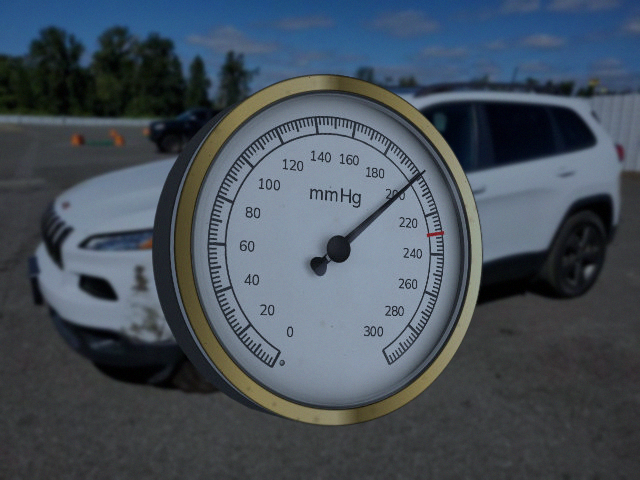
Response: 200
